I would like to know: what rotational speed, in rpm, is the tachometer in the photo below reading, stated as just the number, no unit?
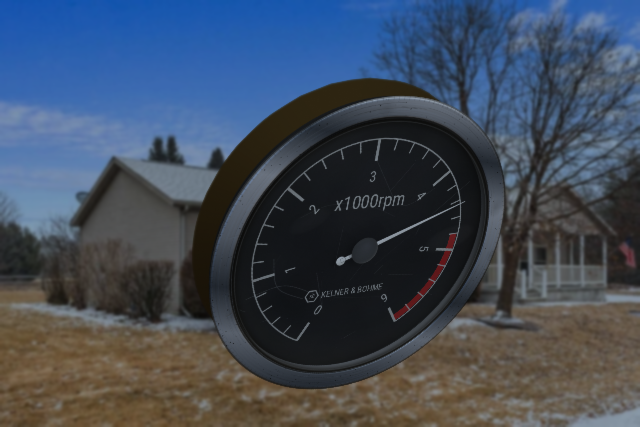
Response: 4400
